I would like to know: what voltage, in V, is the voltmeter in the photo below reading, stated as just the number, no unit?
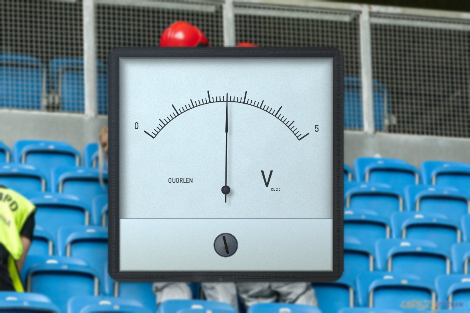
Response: 2.5
